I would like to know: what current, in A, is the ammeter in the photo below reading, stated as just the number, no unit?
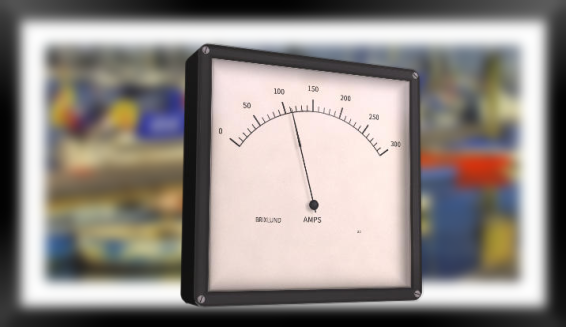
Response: 110
